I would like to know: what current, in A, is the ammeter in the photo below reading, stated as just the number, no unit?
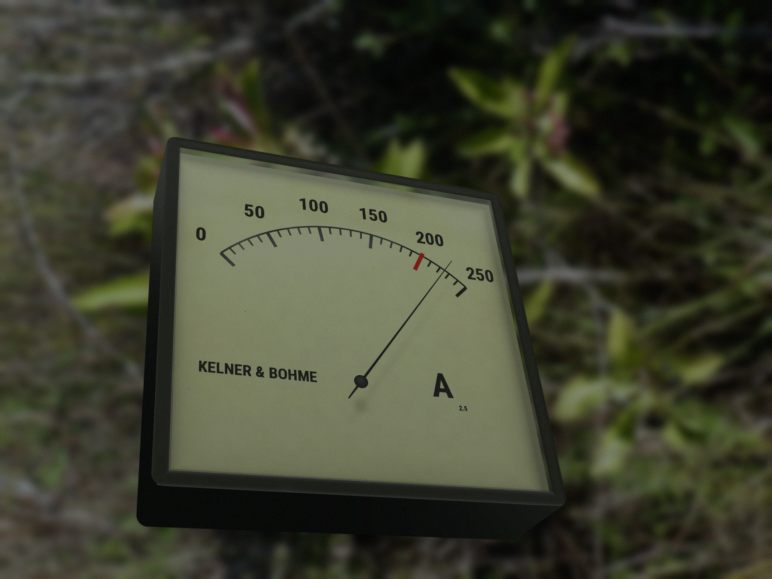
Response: 225
